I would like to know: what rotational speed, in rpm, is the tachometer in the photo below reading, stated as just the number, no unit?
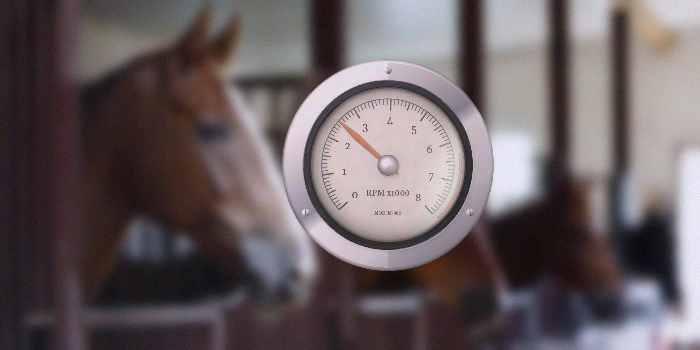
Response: 2500
